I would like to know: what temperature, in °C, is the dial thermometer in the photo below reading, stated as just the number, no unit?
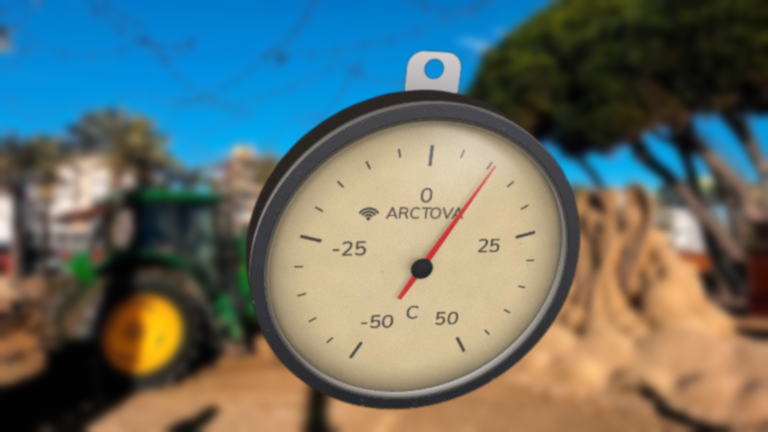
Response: 10
